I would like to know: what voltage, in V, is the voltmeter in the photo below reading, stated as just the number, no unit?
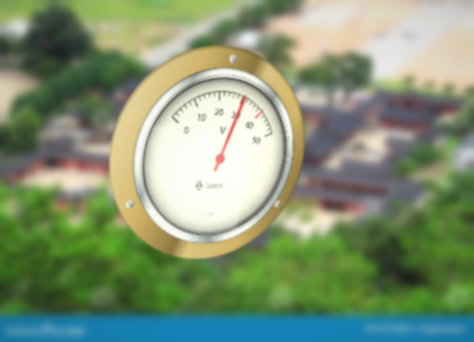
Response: 30
